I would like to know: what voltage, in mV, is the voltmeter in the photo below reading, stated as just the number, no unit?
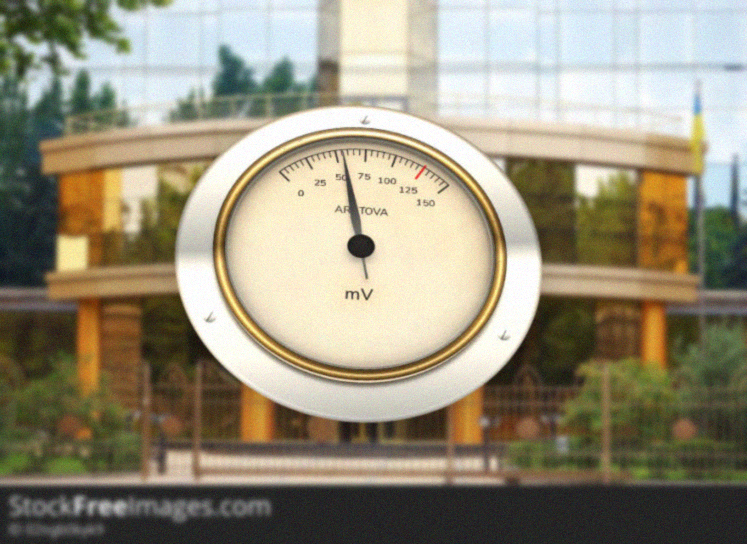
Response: 55
